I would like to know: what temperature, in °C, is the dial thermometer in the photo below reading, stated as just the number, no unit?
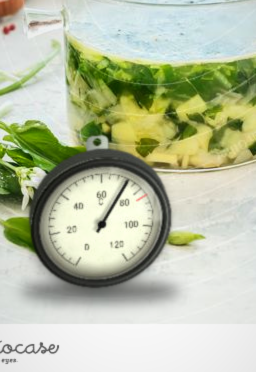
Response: 72
